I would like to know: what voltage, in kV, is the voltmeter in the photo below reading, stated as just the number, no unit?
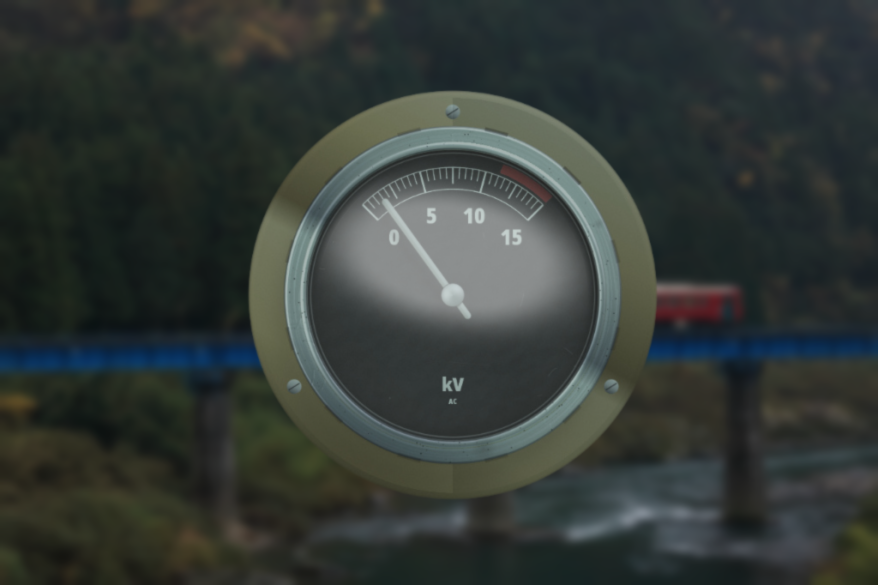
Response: 1.5
